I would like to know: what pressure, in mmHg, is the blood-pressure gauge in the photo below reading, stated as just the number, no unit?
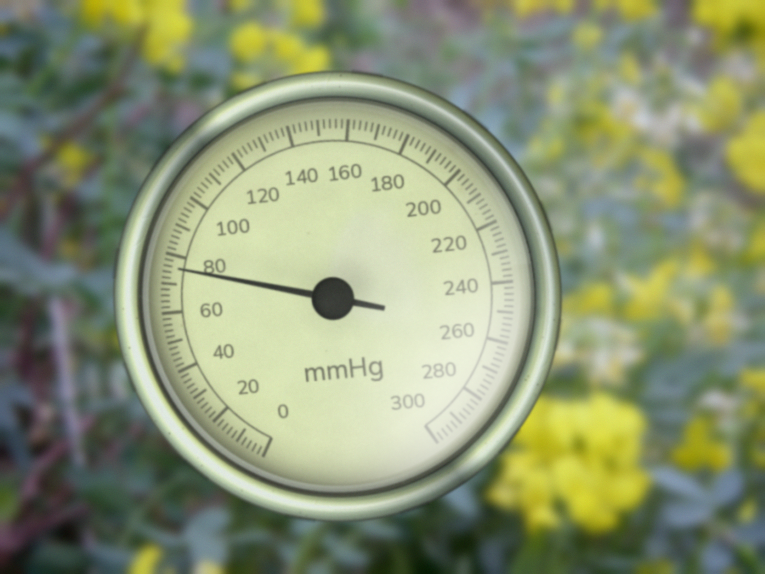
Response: 76
